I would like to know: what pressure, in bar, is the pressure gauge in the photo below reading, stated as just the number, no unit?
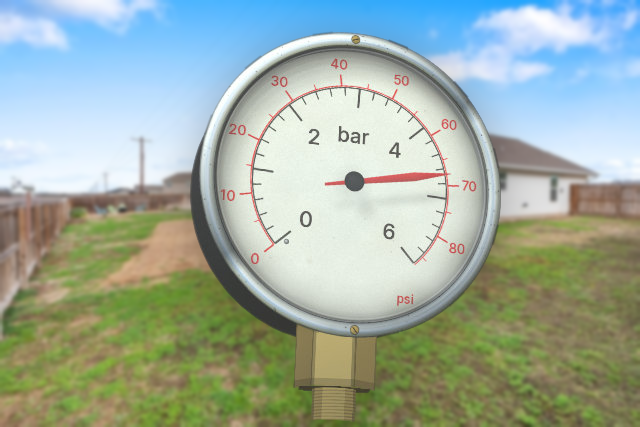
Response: 4.7
